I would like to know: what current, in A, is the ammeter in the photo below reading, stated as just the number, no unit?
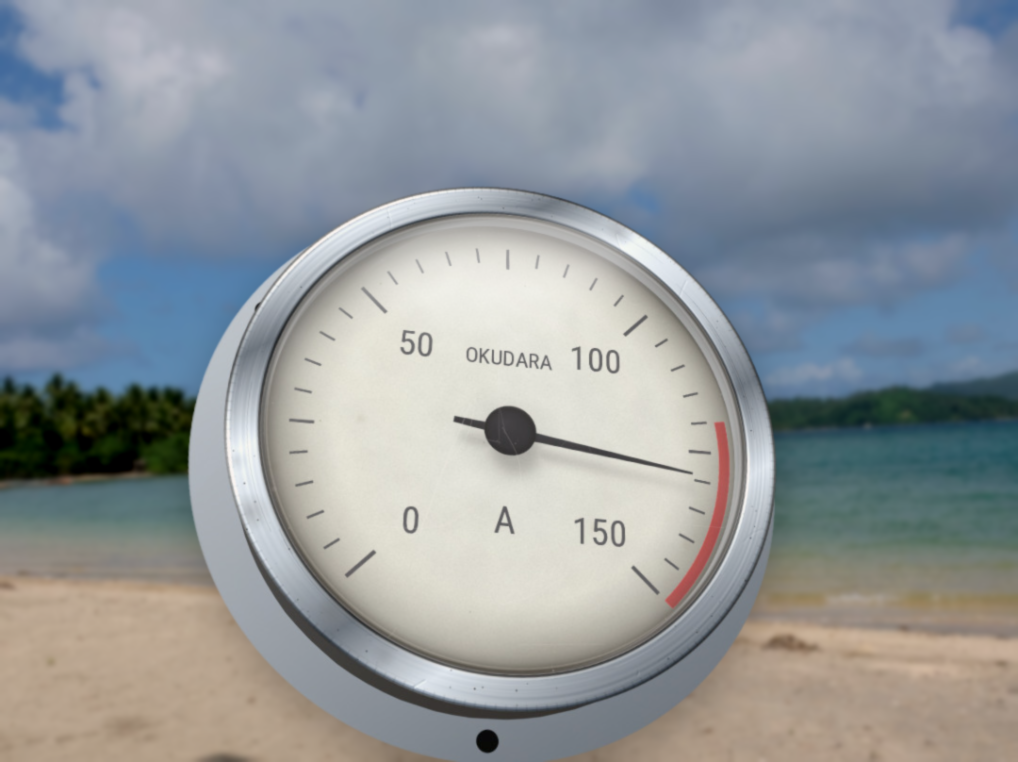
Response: 130
